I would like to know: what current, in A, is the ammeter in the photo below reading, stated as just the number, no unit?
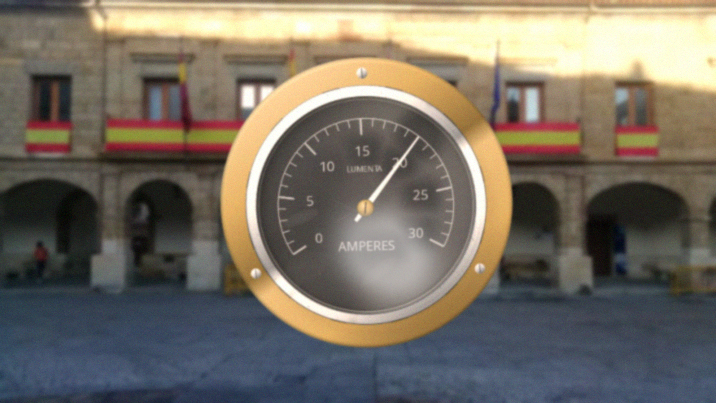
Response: 20
